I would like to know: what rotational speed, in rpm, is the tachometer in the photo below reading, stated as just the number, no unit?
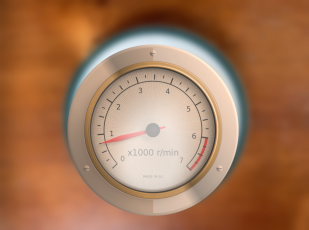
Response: 750
